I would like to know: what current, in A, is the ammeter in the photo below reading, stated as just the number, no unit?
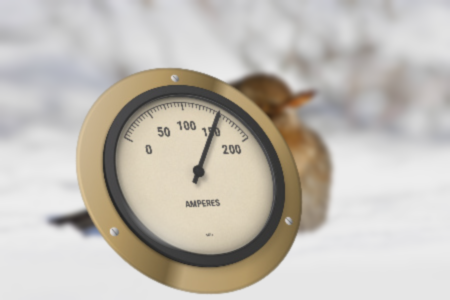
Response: 150
